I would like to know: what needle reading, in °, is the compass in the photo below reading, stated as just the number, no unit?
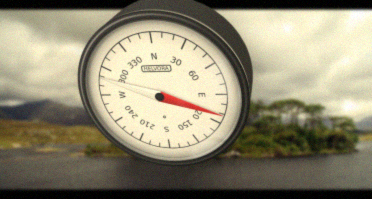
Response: 110
